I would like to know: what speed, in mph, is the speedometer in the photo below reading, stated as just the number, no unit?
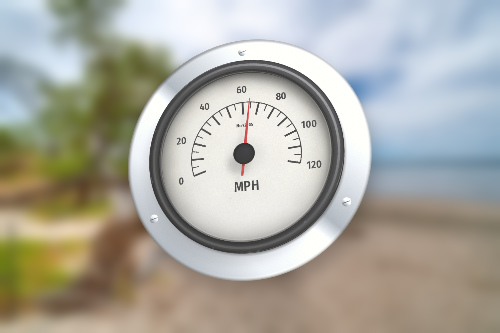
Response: 65
